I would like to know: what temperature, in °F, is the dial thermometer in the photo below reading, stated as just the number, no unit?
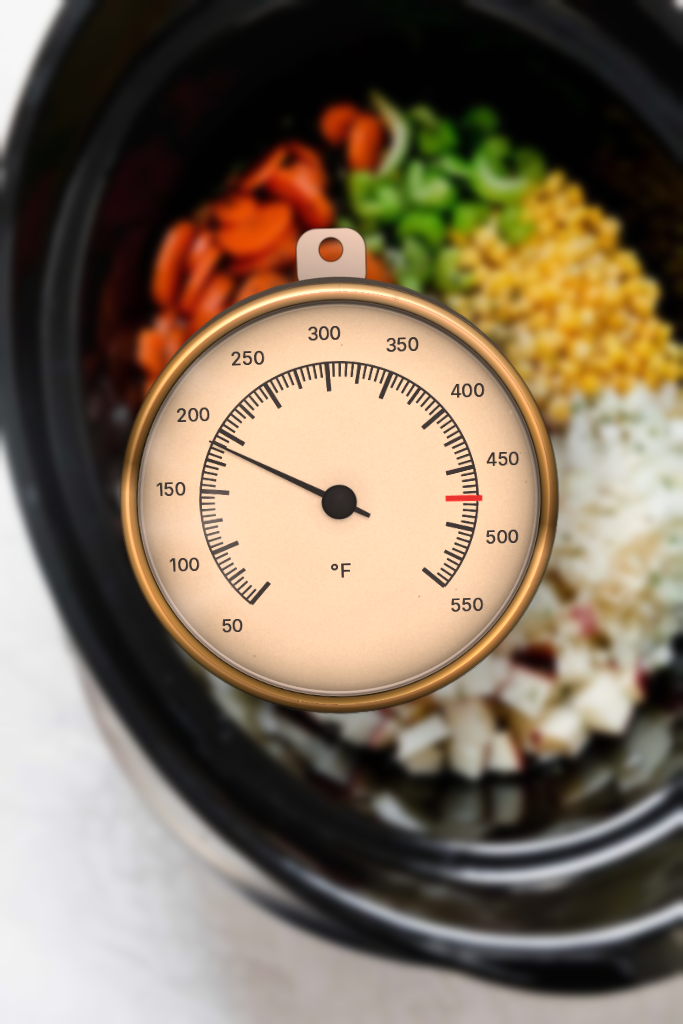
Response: 190
